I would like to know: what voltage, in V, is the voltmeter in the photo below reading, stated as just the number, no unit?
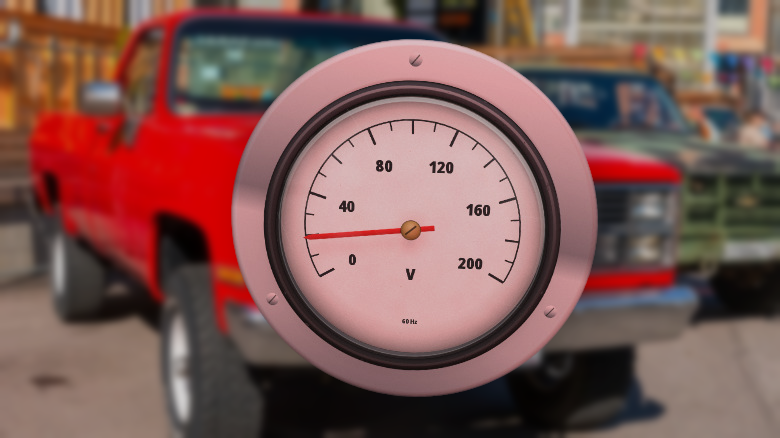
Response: 20
